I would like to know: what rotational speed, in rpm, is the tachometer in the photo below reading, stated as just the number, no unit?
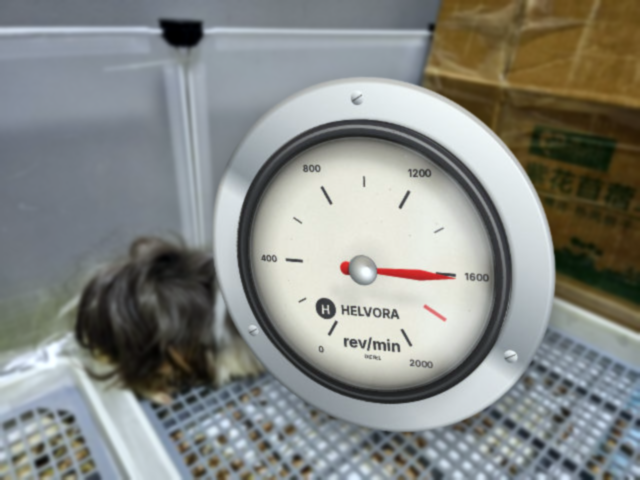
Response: 1600
